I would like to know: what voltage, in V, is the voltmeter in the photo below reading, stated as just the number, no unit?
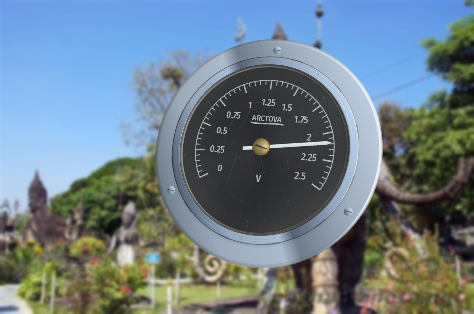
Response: 2.1
